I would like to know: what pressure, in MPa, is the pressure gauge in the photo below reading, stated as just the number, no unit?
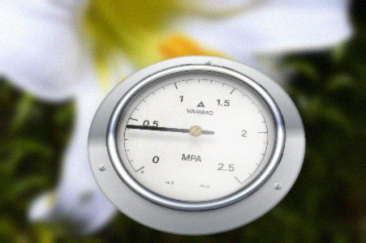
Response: 0.4
